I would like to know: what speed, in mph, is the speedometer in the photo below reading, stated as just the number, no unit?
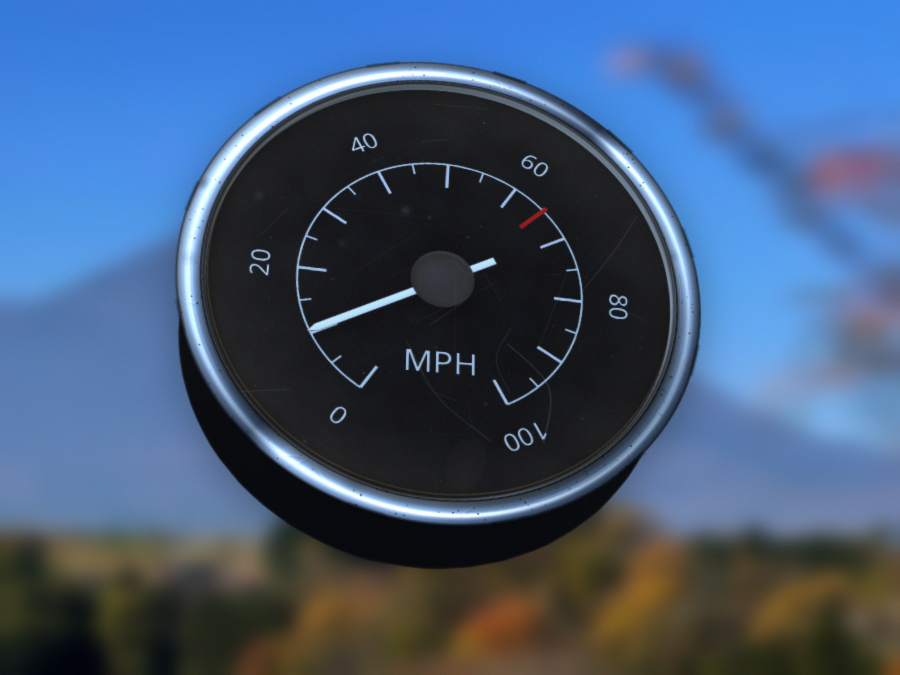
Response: 10
